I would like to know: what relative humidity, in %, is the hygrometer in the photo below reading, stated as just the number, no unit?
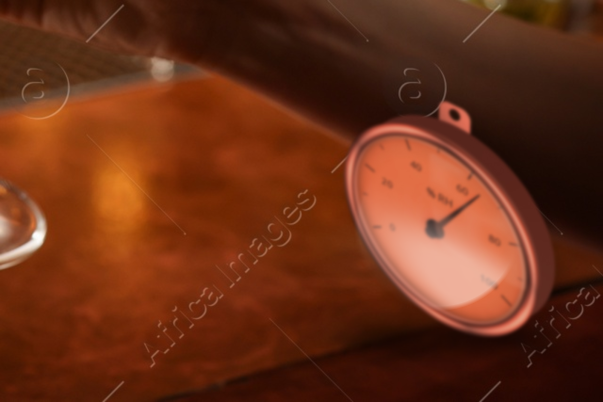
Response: 65
